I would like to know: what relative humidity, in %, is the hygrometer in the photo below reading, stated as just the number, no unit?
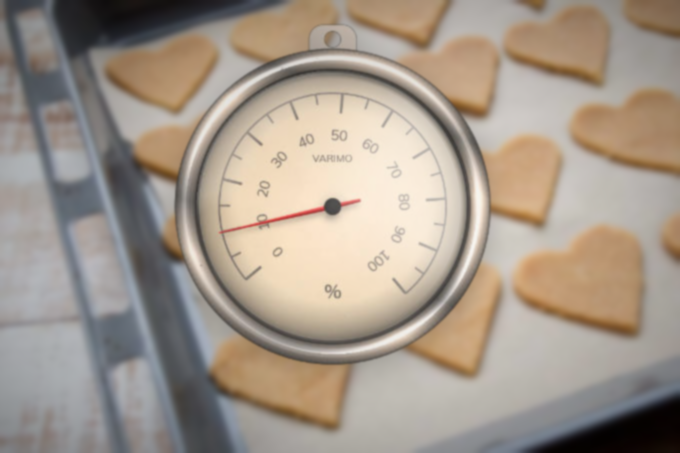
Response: 10
